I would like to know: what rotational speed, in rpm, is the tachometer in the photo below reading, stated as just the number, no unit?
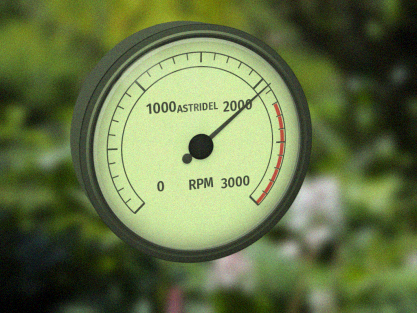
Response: 2050
